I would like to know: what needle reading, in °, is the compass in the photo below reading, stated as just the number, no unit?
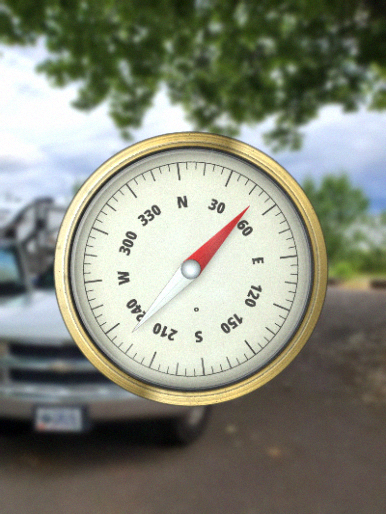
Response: 50
